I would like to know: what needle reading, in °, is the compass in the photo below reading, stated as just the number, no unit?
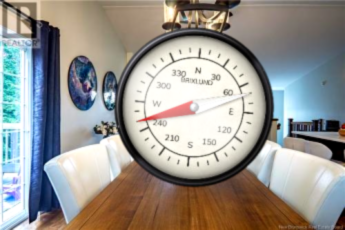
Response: 250
